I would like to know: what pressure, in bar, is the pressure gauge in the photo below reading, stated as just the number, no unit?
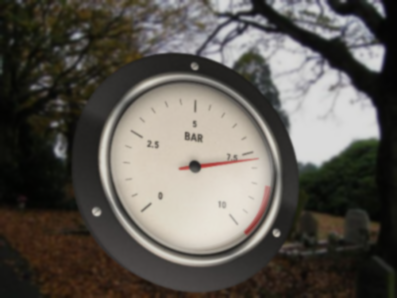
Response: 7.75
